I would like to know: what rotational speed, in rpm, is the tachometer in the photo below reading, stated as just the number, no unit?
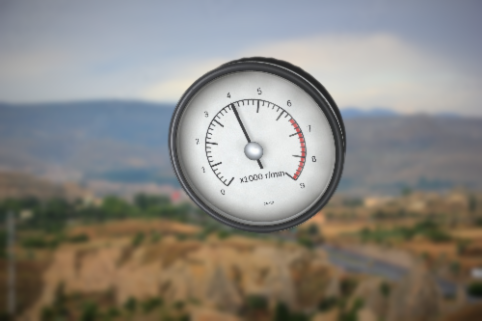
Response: 4000
